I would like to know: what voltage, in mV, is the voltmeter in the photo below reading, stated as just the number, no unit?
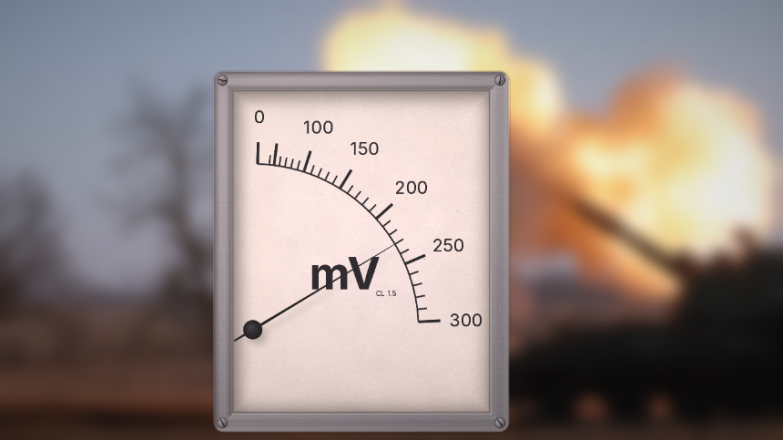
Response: 230
